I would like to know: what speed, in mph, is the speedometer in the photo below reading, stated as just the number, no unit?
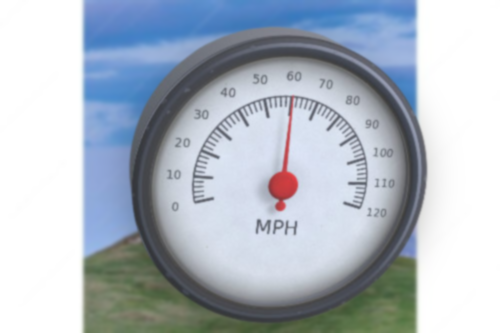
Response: 60
